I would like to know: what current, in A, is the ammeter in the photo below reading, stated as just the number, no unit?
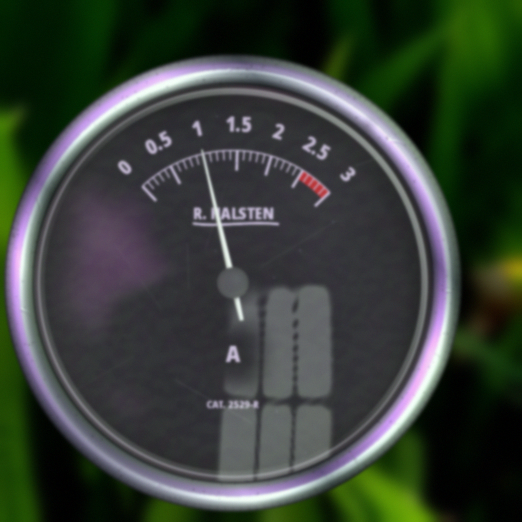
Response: 1
